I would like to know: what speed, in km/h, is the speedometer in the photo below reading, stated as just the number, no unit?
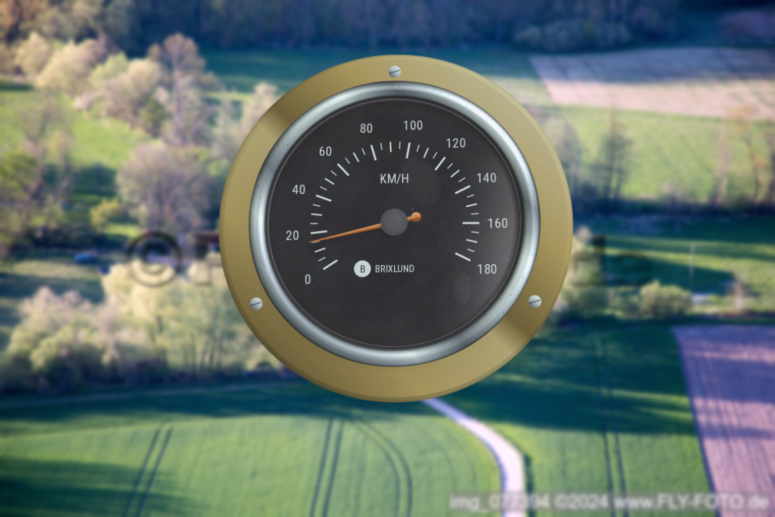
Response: 15
